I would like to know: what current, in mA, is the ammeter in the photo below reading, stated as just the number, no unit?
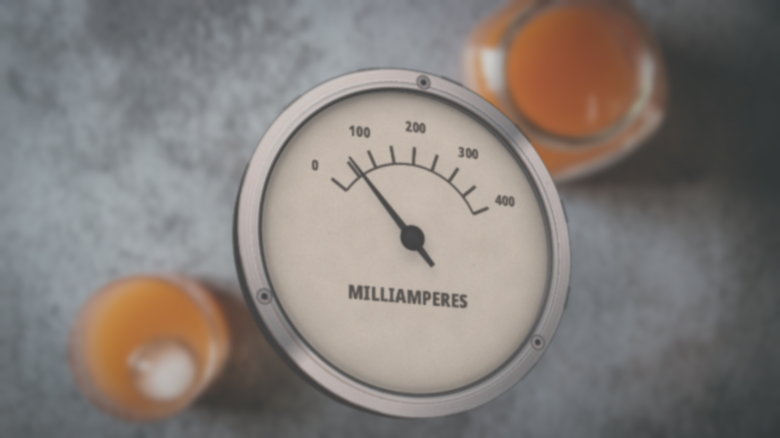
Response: 50
